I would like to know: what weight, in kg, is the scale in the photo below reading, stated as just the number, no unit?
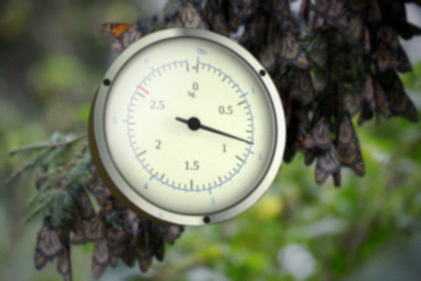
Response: 0.85
